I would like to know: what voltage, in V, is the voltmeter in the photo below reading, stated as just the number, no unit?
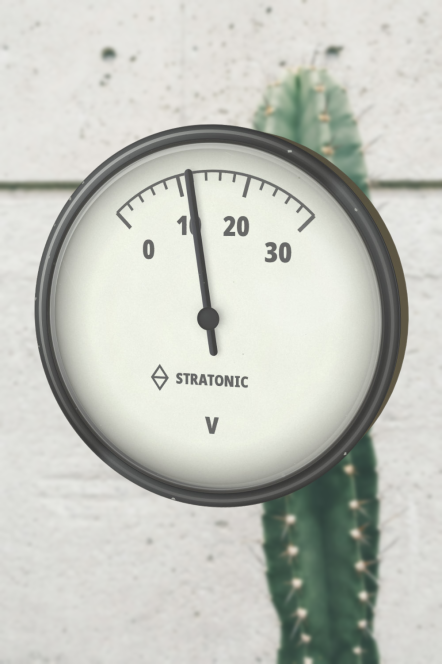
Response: 12
